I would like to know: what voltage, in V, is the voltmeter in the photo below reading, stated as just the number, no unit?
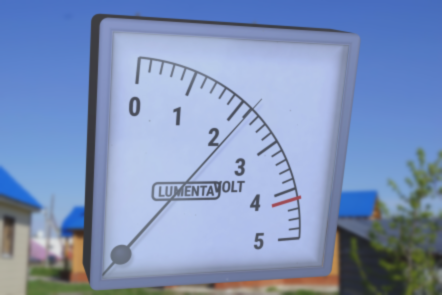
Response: 2.2
